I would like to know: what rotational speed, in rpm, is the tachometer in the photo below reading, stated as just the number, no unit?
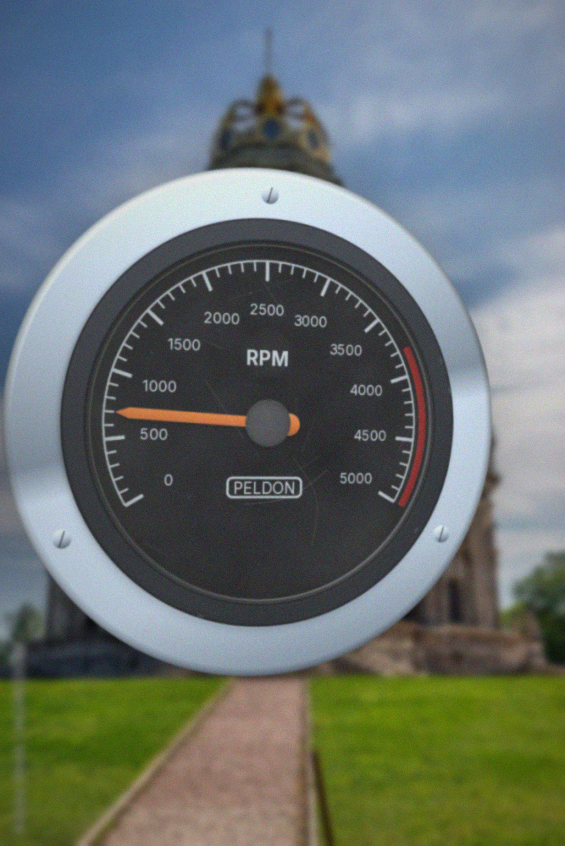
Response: 700
